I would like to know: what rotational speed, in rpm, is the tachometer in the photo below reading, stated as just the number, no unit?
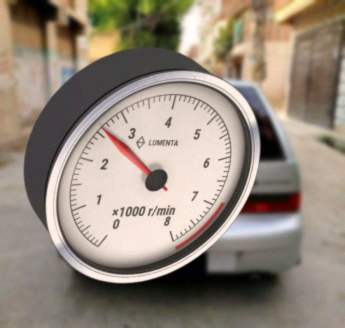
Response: 2600
